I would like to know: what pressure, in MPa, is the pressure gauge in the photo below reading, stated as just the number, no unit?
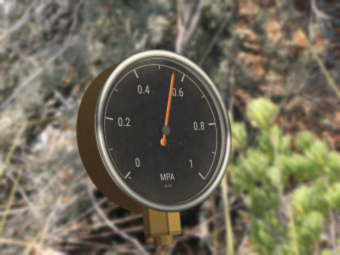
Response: 0.55
